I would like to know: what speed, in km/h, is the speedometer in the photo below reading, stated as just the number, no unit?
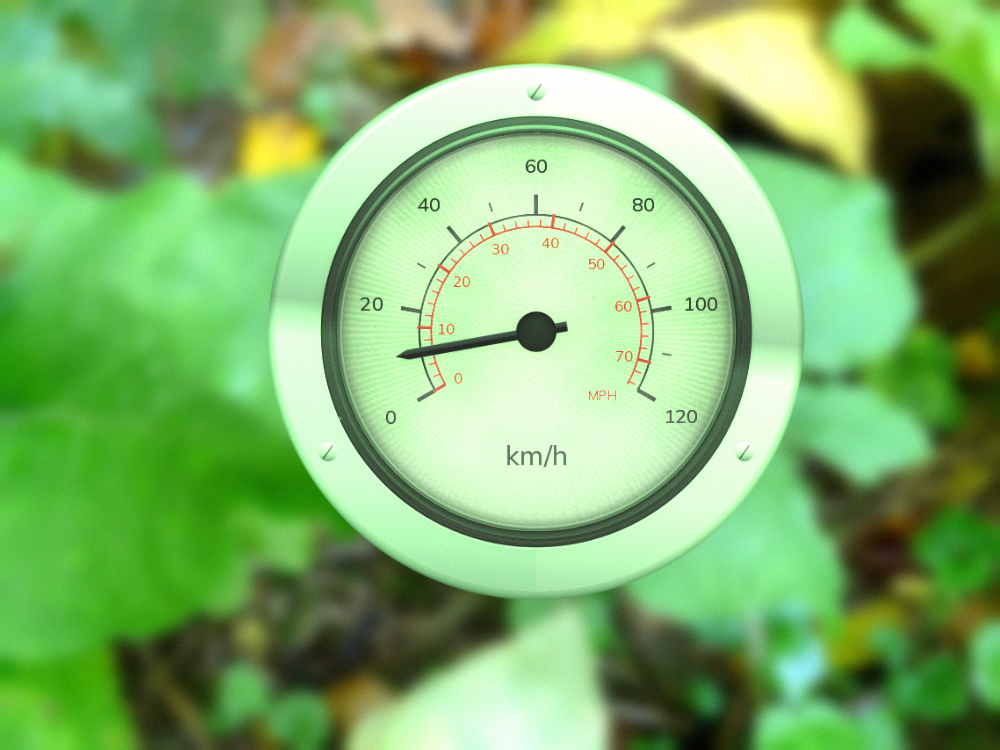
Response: 10
